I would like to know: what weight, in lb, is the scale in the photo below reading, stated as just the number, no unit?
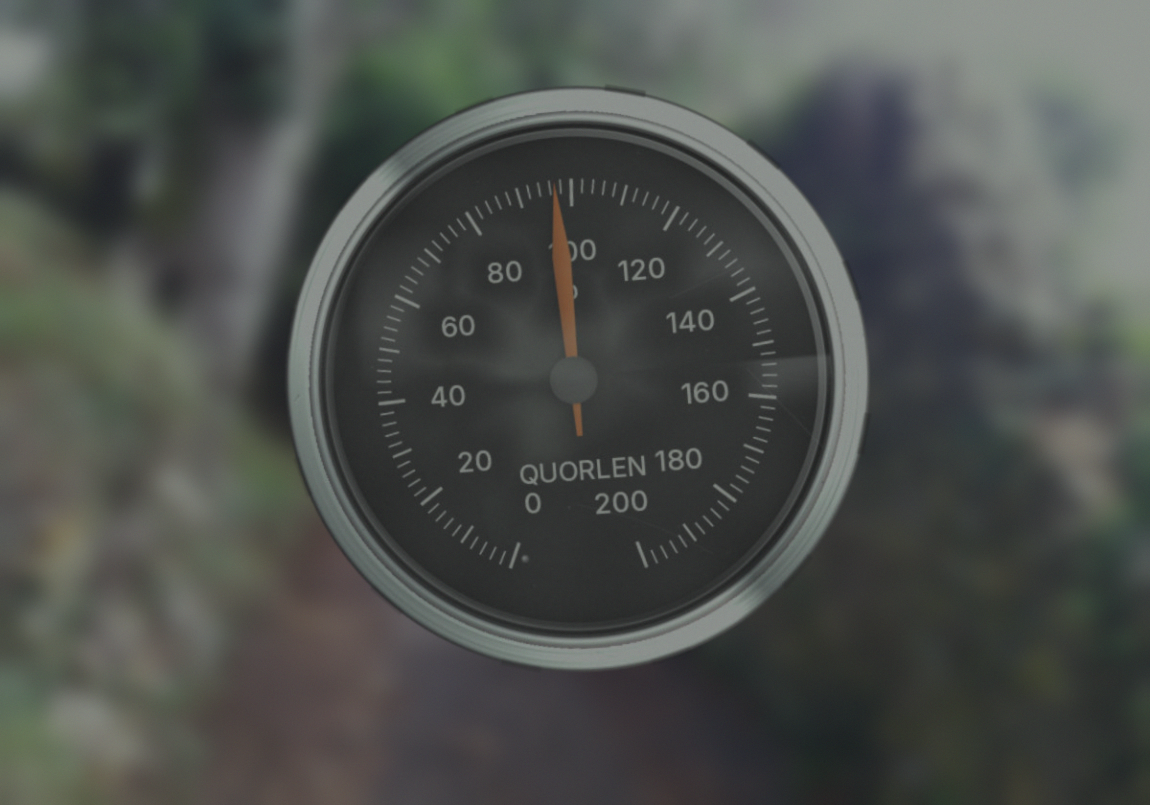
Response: 97
